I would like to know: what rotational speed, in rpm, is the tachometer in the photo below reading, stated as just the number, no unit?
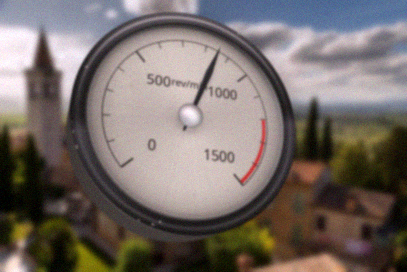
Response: 850
